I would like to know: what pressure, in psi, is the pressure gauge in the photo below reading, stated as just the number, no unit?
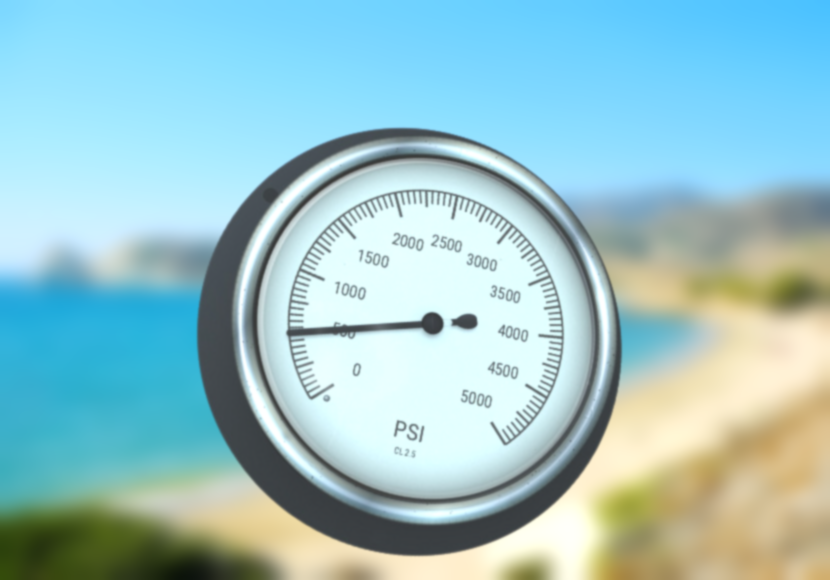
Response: 500
